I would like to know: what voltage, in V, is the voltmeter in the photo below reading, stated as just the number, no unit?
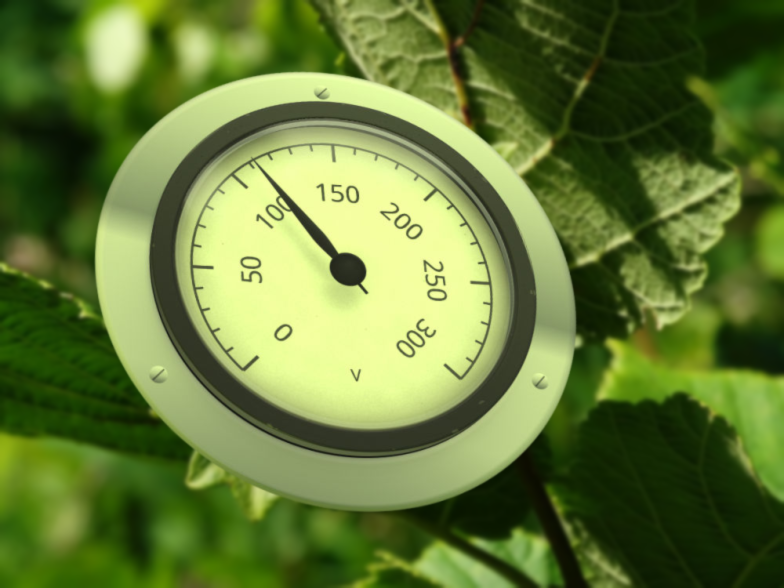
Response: 110
